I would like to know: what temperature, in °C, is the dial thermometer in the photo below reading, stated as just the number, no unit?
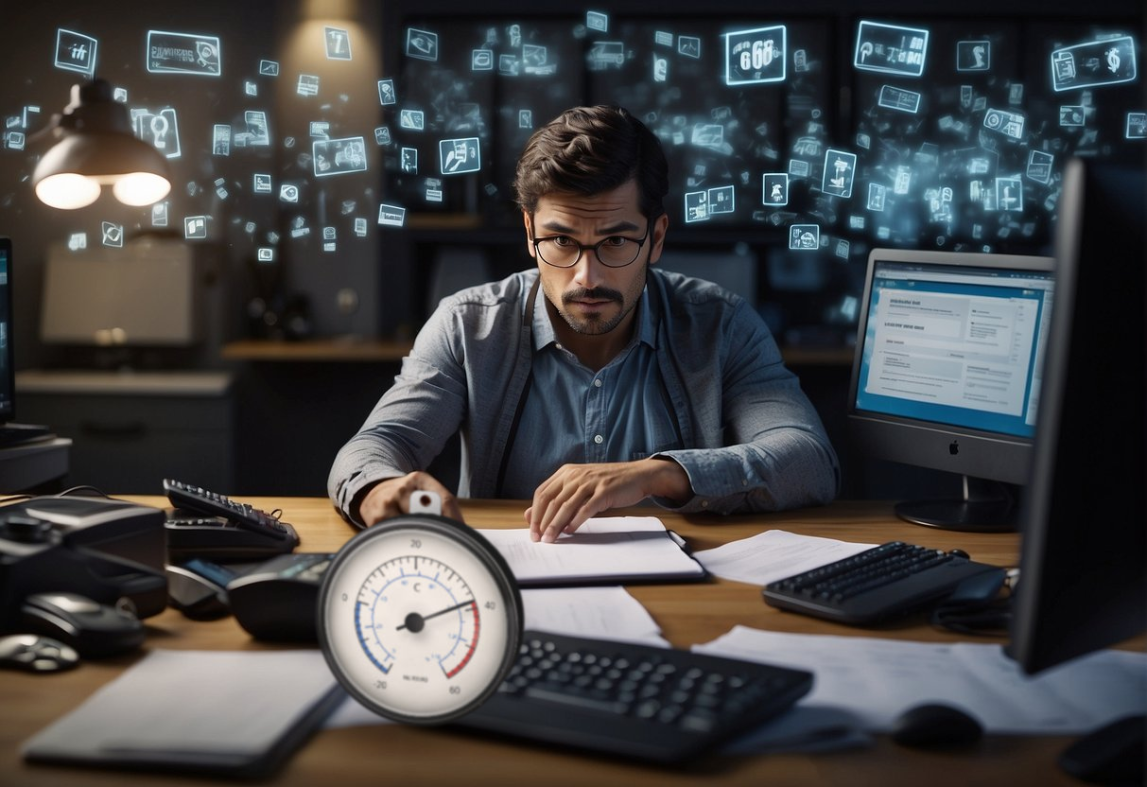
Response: 38
